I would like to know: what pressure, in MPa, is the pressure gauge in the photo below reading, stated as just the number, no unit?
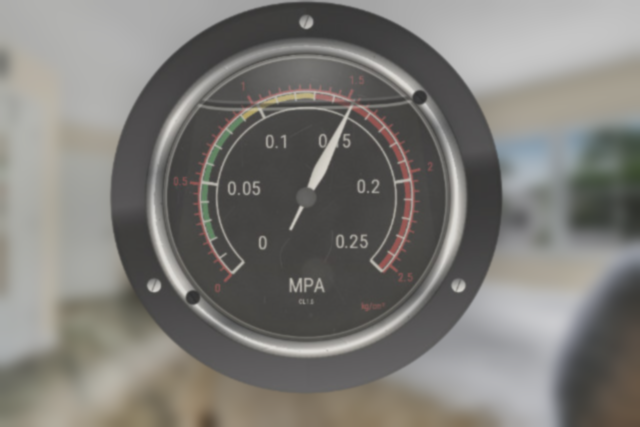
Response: 0.15
